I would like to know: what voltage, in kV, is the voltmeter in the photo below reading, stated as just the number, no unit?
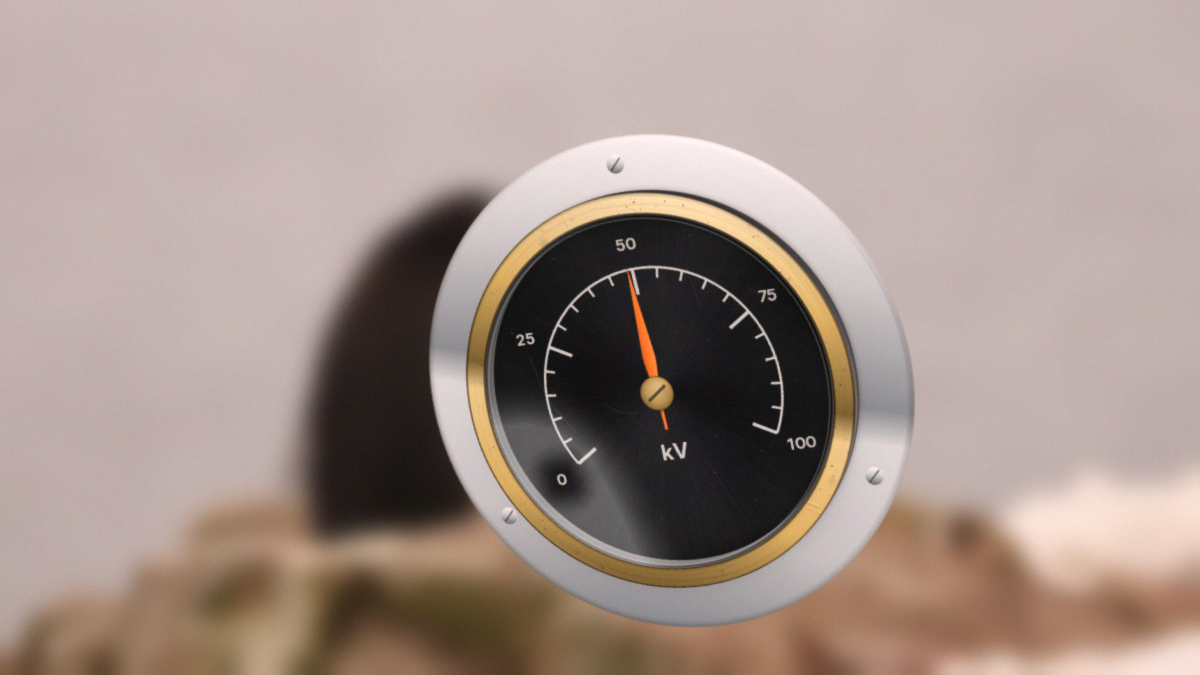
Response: 50
